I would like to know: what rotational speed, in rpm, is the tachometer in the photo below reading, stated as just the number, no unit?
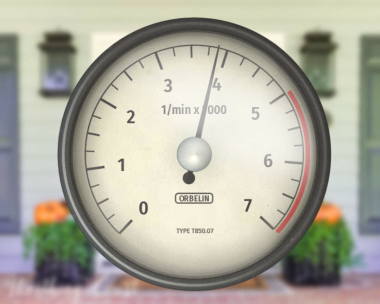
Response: 3875
